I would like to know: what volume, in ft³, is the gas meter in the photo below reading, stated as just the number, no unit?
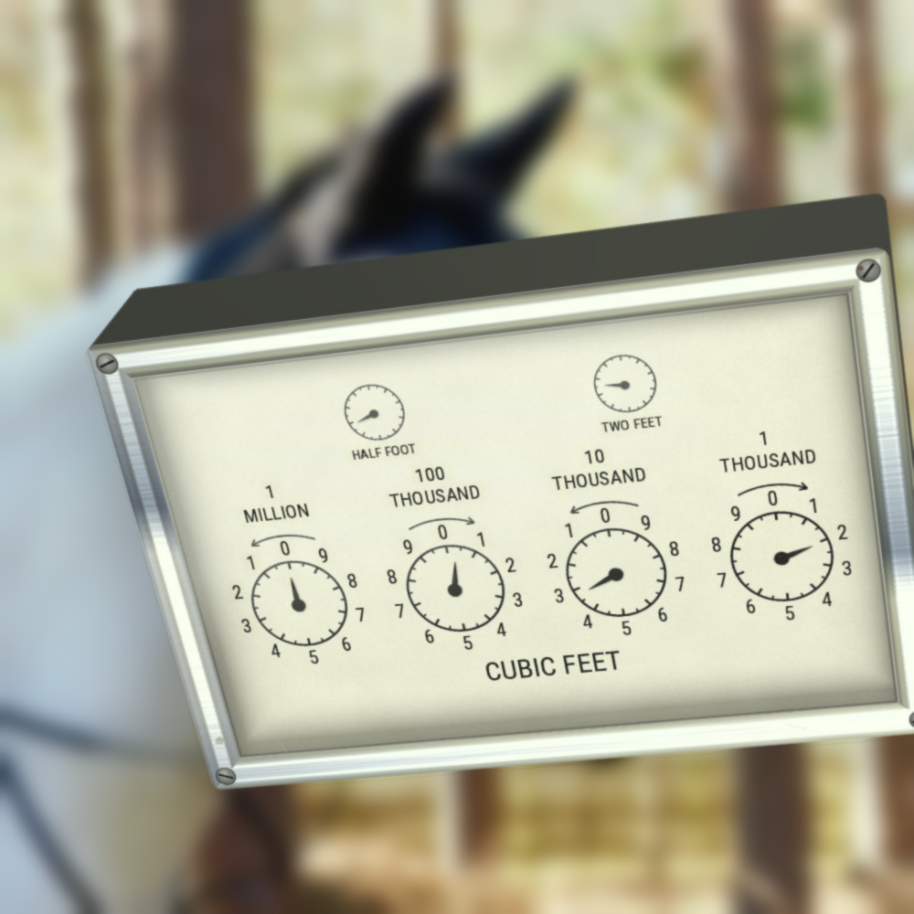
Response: 3200
